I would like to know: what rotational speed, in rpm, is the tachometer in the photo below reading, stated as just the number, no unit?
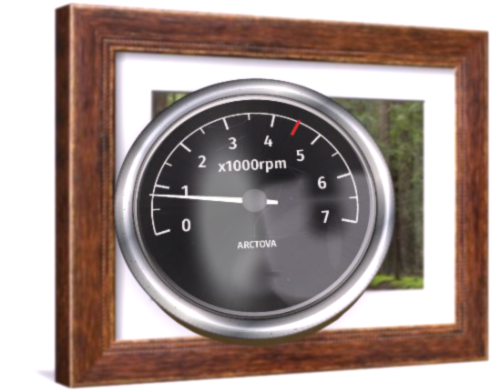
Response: 750
